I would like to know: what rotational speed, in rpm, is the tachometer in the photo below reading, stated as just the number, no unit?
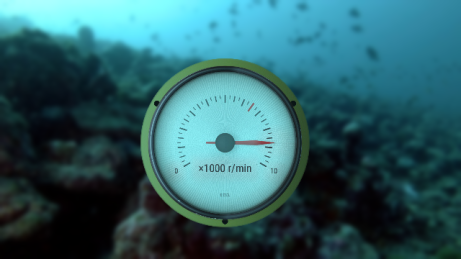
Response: 8750
